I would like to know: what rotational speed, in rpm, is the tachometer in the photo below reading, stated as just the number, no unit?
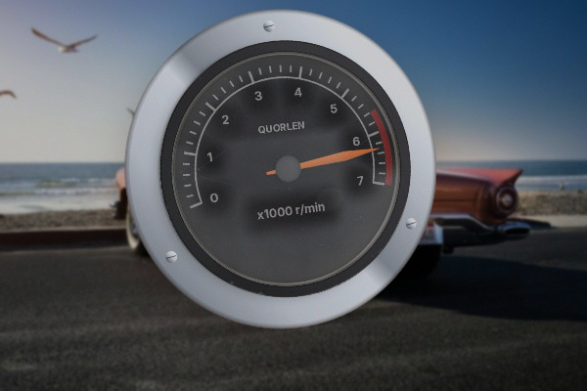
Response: 6300
